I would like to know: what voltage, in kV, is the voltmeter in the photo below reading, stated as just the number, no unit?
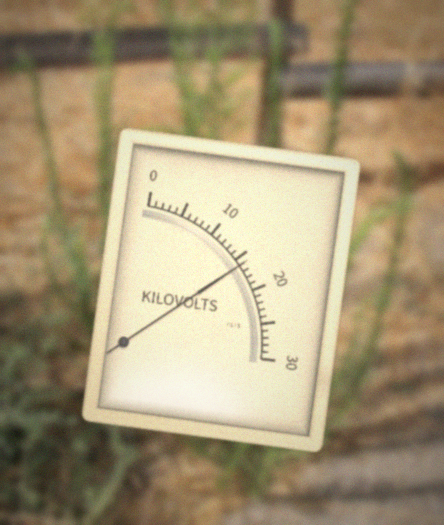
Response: 16
